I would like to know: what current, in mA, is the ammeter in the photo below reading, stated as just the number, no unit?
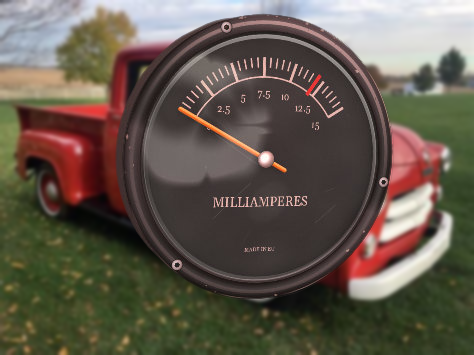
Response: 0
